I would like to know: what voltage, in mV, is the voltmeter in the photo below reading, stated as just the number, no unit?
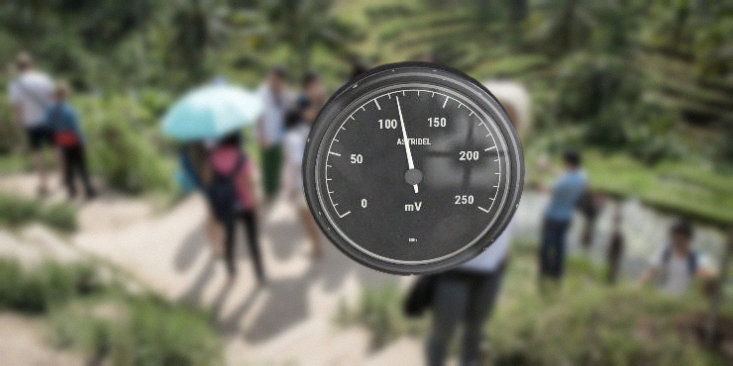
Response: 115
